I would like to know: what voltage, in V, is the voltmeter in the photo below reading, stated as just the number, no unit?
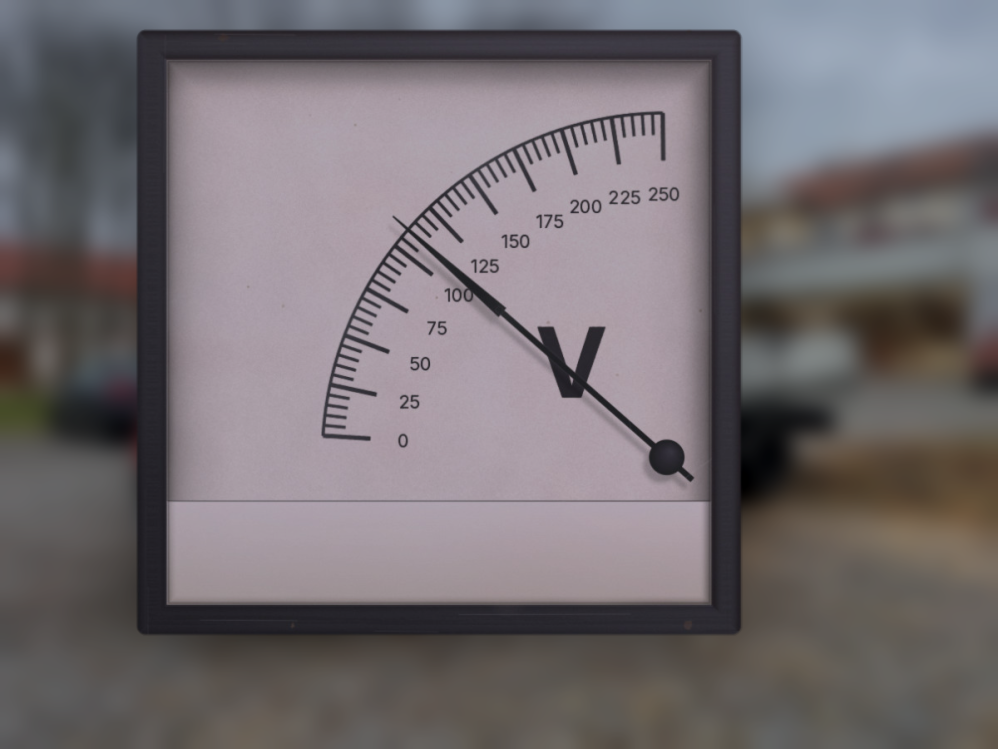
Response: 110
